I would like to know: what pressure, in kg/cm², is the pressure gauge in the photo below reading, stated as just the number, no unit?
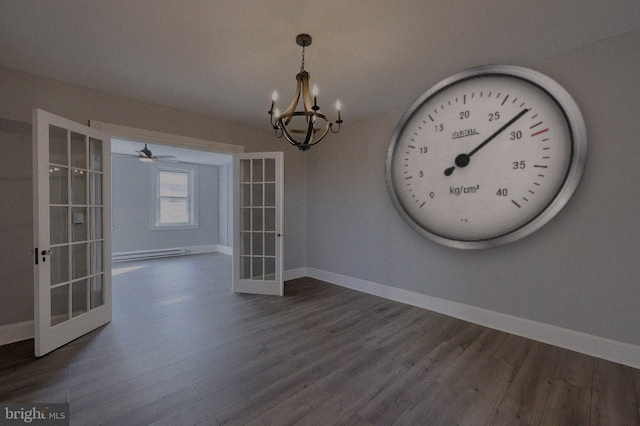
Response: 28
